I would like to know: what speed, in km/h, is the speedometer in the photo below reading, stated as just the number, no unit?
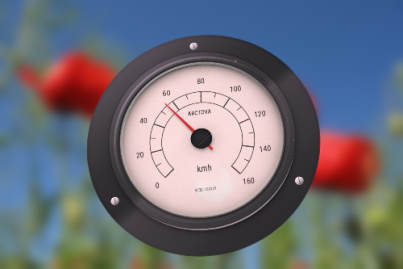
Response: 55
